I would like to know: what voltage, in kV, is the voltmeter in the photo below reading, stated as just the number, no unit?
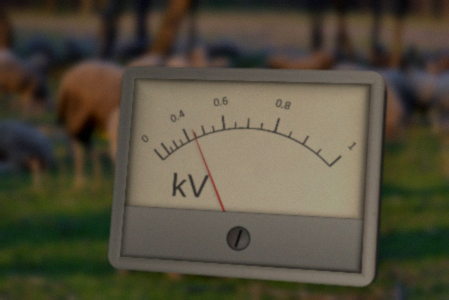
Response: 0.45
